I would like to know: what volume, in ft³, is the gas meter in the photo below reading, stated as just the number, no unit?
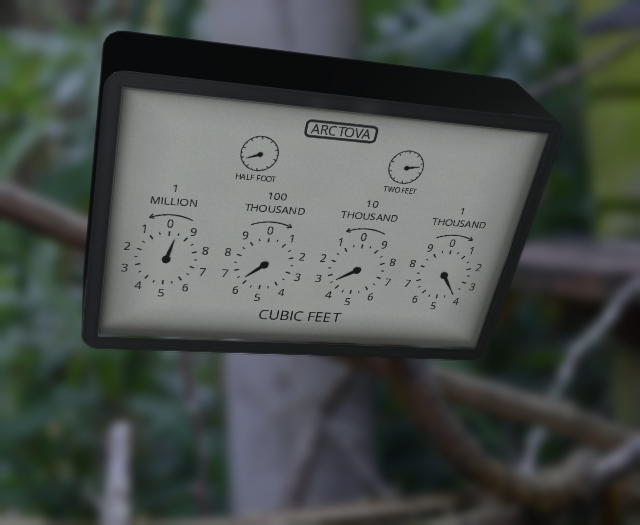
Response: 963400
